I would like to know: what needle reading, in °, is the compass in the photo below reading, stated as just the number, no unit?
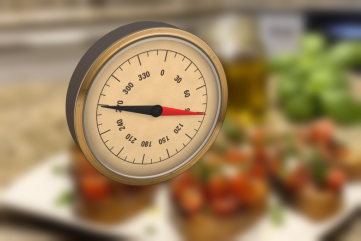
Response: 90
